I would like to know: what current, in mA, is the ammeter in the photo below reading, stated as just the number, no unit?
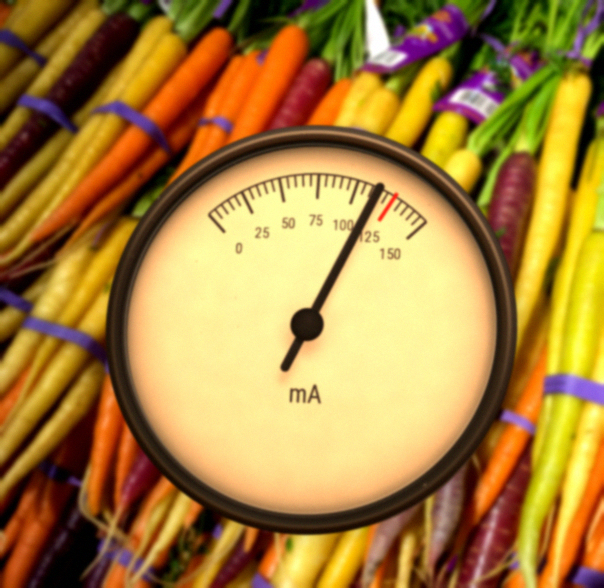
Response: 115
